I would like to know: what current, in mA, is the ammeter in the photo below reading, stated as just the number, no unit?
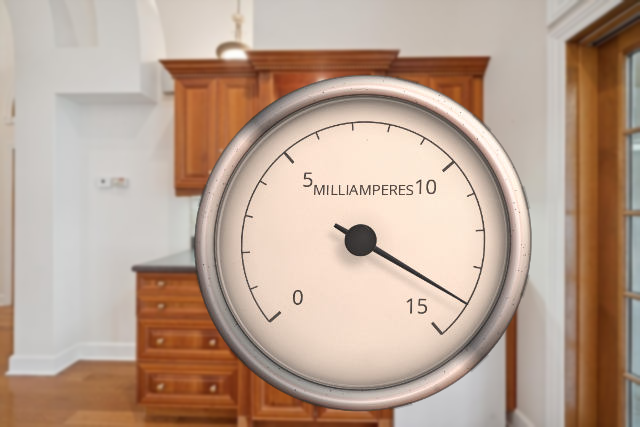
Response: 14
